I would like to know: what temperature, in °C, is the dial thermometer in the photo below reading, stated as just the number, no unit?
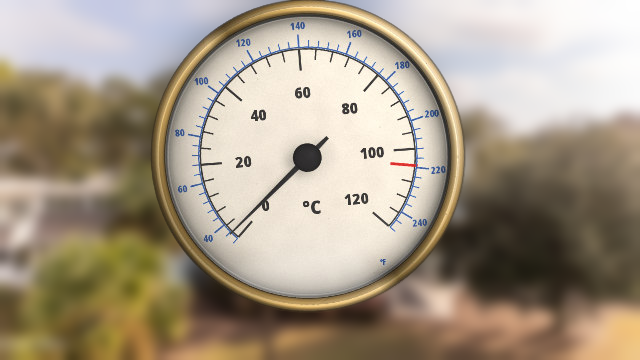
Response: 2
